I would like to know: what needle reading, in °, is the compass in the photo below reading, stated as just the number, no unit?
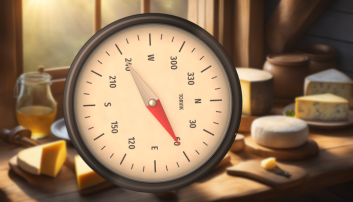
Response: 60
